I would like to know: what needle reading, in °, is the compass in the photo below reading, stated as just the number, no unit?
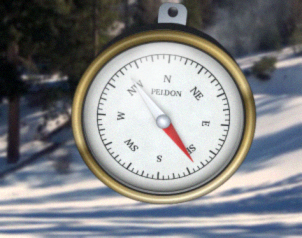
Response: 140
